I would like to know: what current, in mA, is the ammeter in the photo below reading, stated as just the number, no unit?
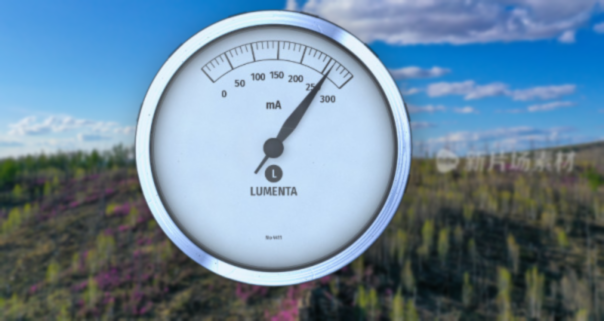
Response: 260
